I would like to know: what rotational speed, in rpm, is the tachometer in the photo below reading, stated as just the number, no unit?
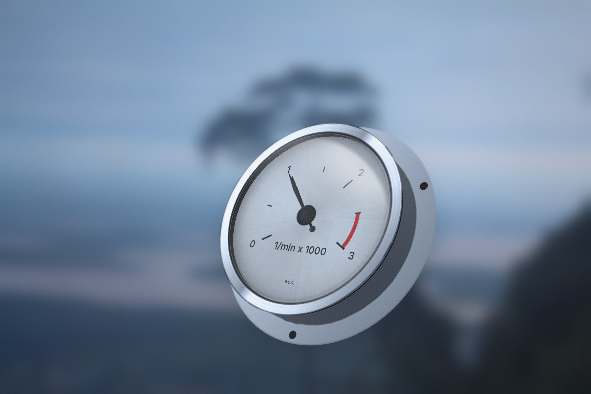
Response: 1000
